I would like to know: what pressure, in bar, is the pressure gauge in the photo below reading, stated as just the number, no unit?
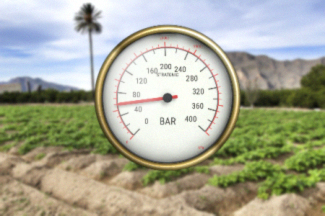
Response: 60
